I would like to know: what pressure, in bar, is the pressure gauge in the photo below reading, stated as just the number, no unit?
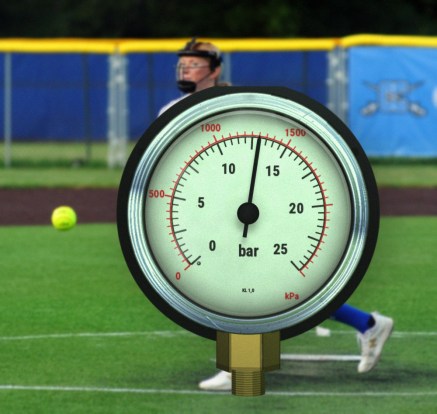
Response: 13
